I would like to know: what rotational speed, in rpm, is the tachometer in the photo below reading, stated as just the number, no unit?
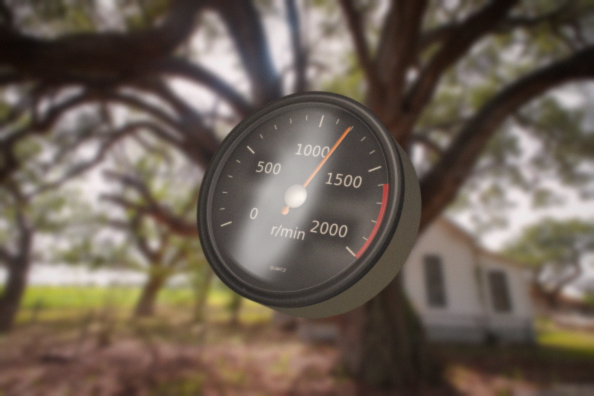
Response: 1200
